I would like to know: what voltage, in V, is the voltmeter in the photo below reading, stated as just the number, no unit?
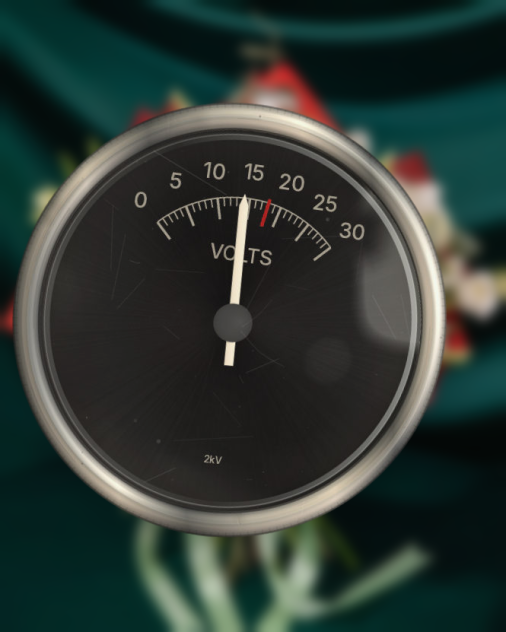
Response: 14
